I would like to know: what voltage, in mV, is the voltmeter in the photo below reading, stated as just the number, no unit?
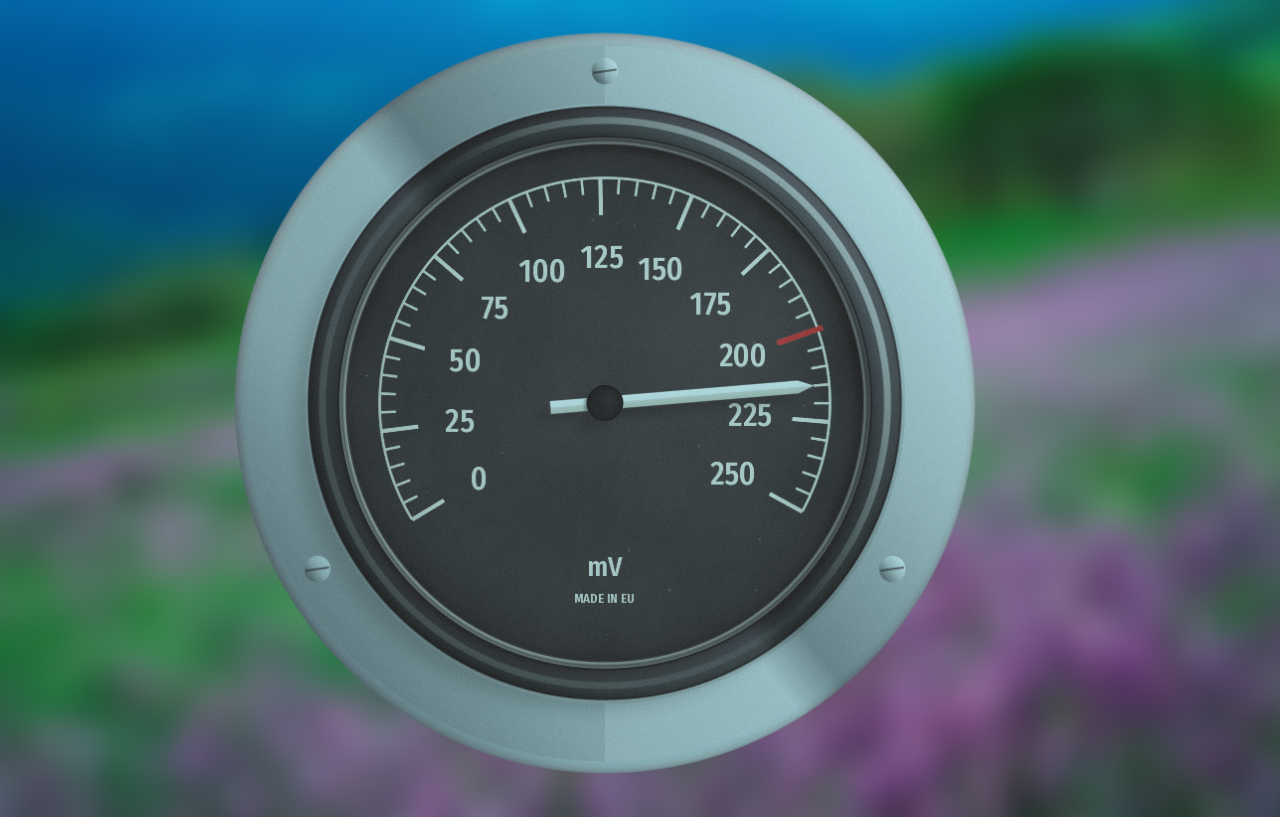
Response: 215
